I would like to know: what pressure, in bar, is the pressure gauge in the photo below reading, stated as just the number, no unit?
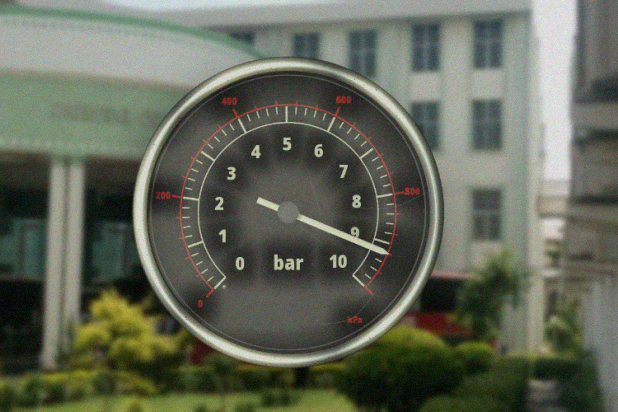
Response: 9.2
